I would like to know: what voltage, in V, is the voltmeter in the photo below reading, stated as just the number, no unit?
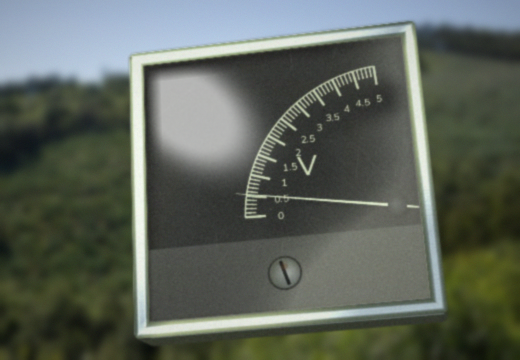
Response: 0.5
